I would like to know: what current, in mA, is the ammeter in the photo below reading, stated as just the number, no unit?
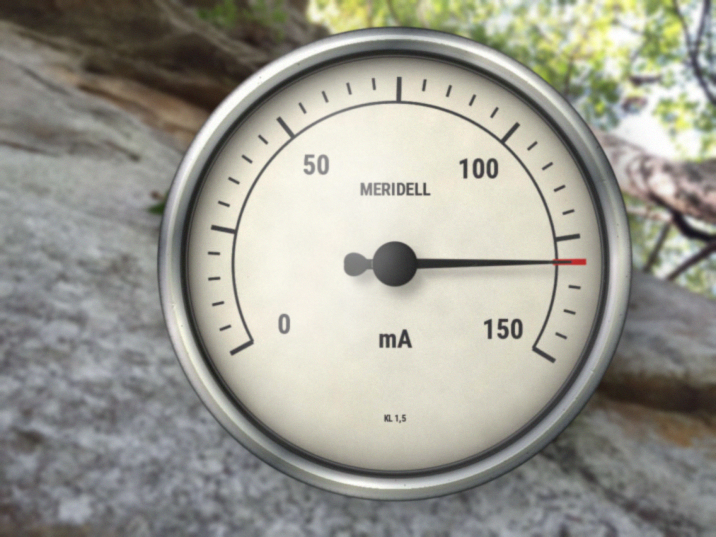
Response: 130
